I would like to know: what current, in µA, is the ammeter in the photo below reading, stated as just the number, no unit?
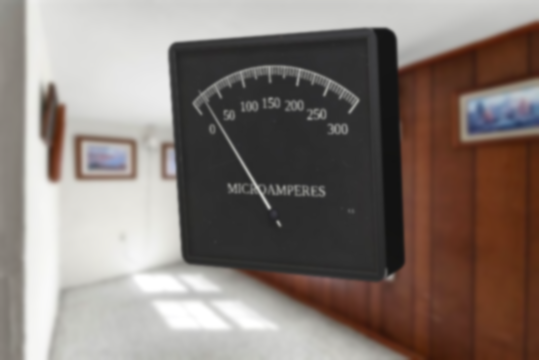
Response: 25
